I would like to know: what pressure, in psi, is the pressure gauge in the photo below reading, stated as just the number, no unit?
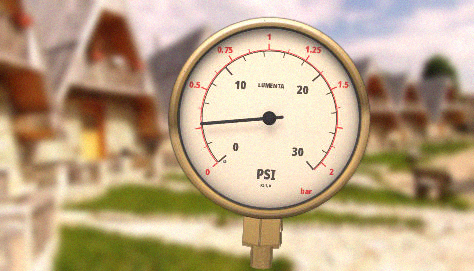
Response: 4
